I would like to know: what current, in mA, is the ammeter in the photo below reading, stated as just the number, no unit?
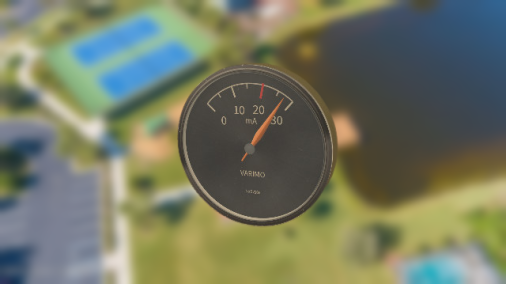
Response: 27.5
